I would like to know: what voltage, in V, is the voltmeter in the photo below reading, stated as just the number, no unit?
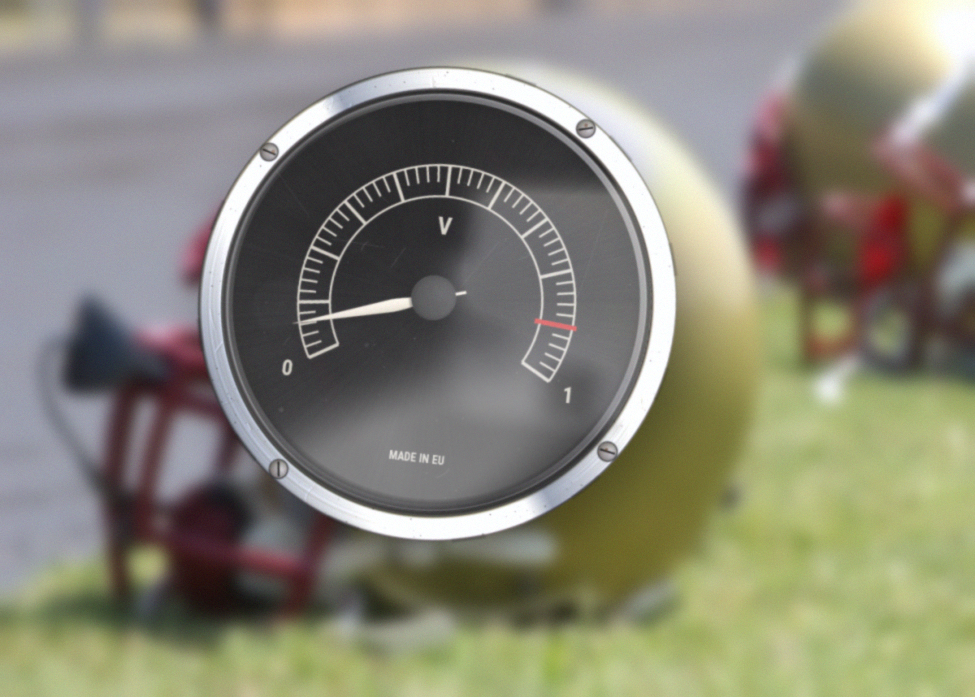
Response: 0.06
